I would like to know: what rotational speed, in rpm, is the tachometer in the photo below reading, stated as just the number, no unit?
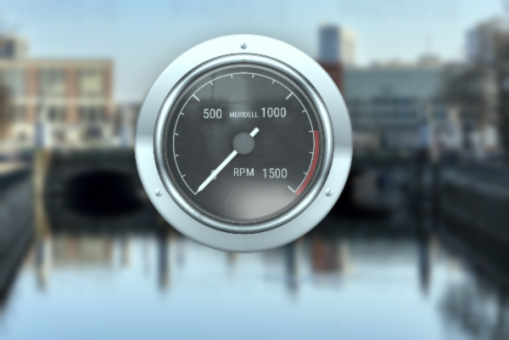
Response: 0
